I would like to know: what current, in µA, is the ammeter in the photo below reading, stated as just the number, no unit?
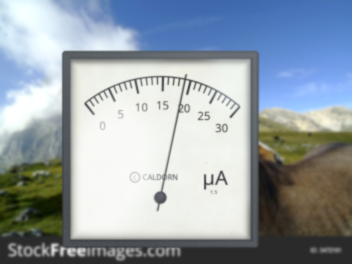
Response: 19
